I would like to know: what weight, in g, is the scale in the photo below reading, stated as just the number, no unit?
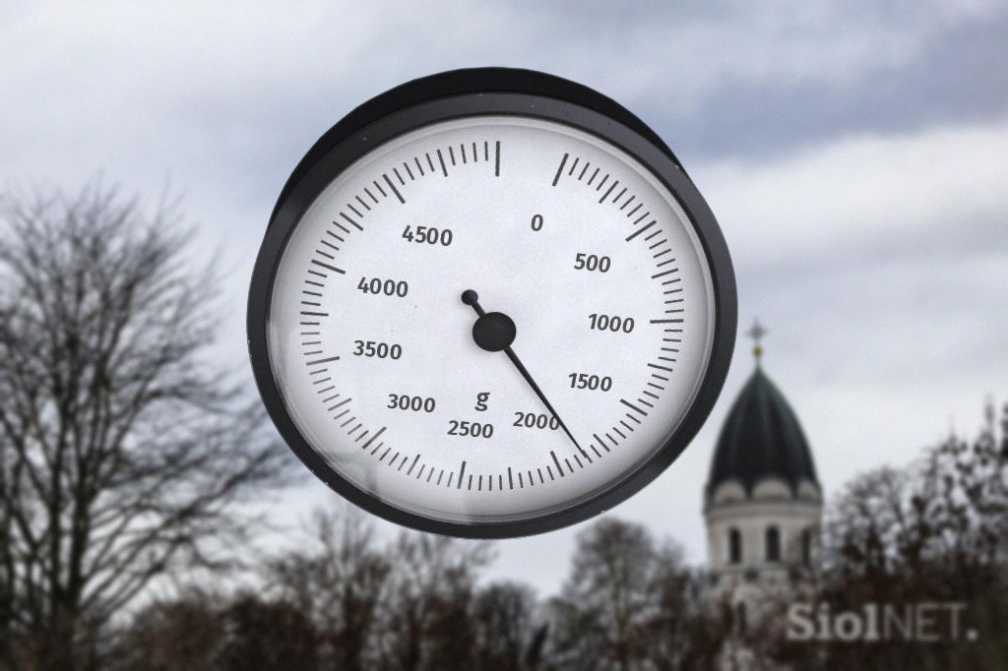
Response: 1850
